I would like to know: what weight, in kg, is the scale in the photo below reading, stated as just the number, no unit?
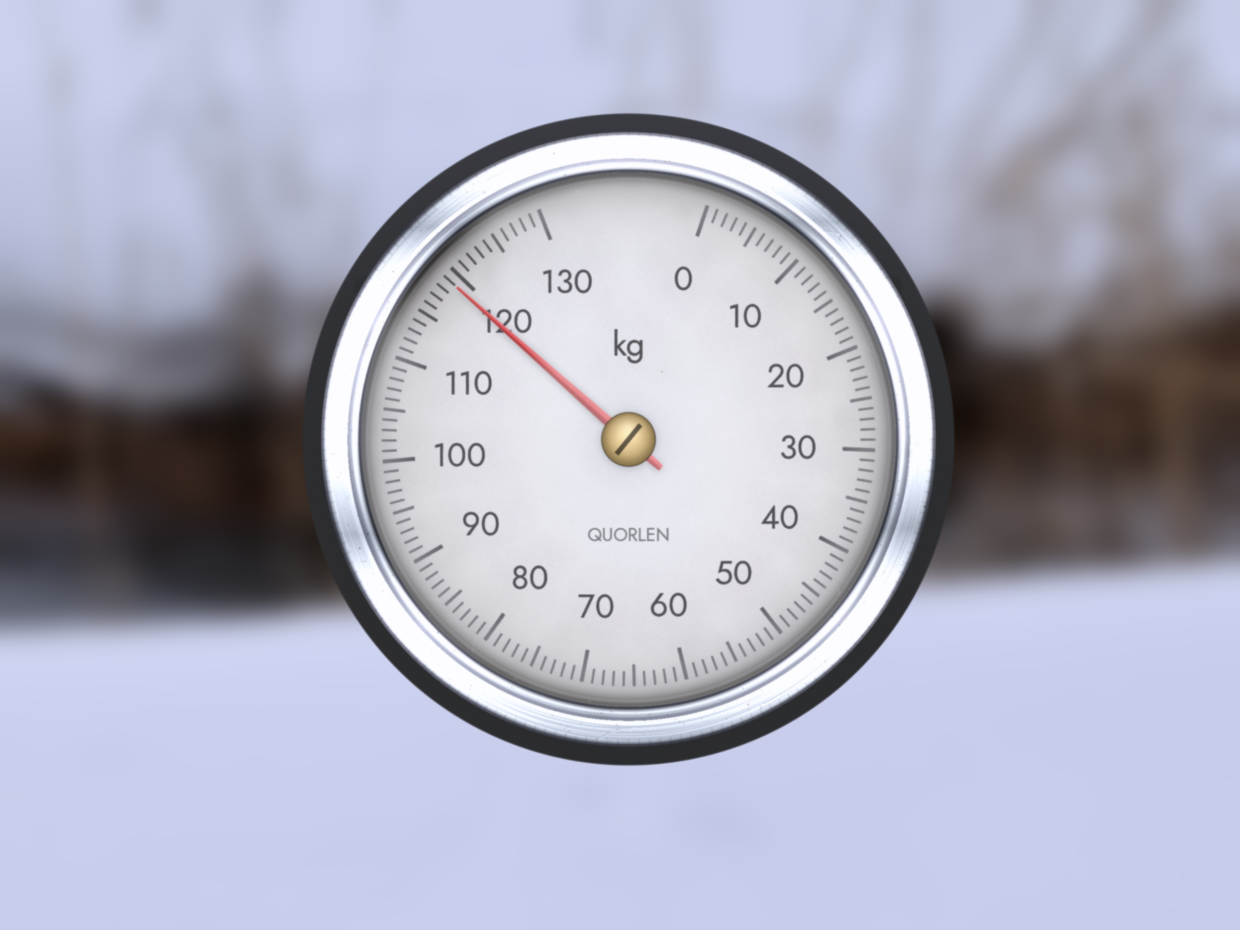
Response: 119
